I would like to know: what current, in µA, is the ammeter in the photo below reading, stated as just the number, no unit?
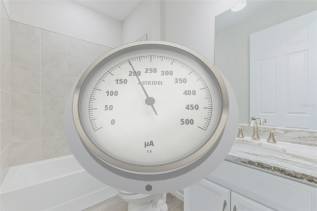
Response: 200
